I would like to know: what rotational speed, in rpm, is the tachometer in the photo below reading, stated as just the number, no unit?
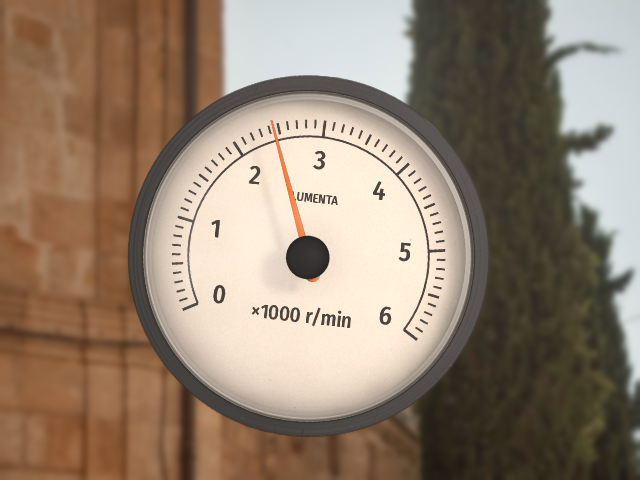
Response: 2450
